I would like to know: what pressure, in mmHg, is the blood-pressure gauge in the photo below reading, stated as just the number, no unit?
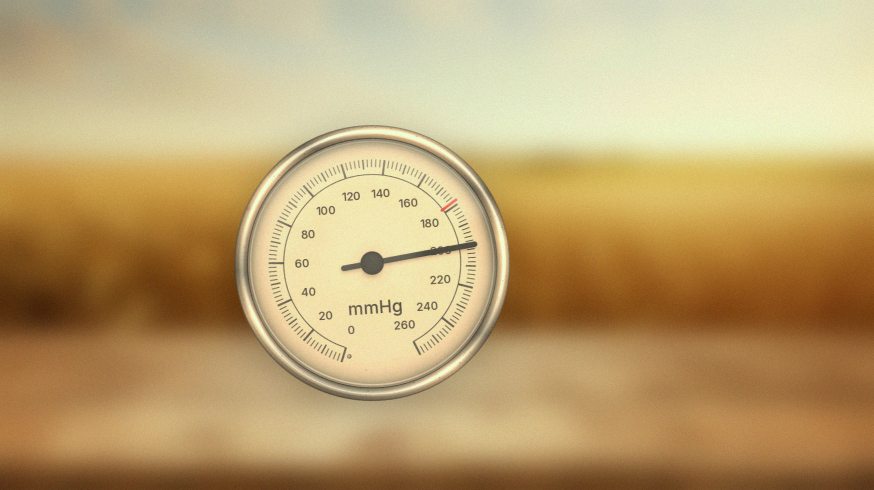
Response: 200
